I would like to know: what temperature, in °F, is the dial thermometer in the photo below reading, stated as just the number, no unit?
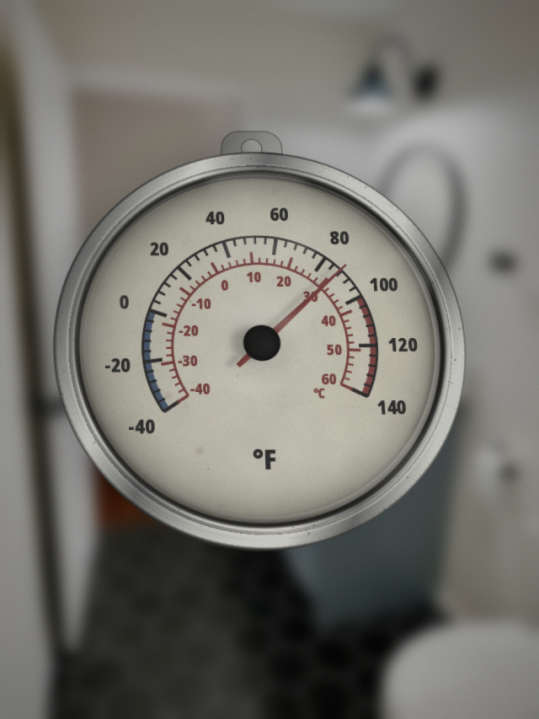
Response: 88
